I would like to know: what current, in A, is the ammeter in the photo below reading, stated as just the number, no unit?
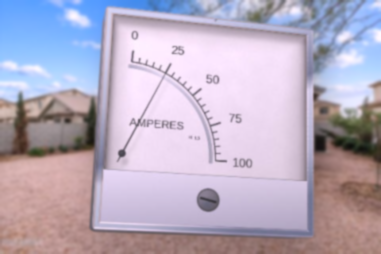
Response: 25
